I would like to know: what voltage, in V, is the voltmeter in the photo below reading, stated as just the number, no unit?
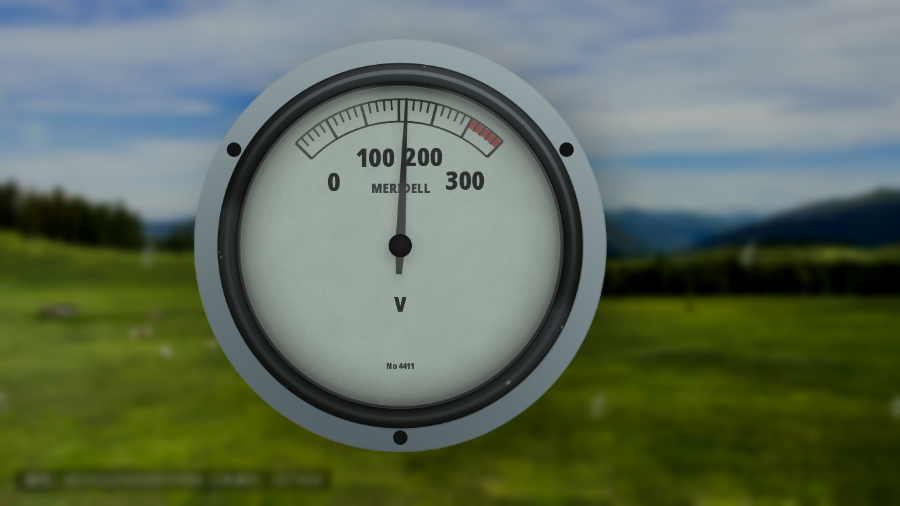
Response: 160
